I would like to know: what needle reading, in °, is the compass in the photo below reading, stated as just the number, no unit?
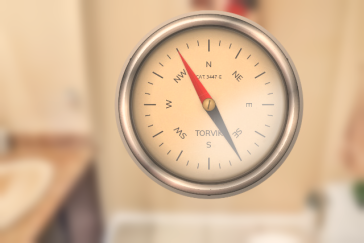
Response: 330
